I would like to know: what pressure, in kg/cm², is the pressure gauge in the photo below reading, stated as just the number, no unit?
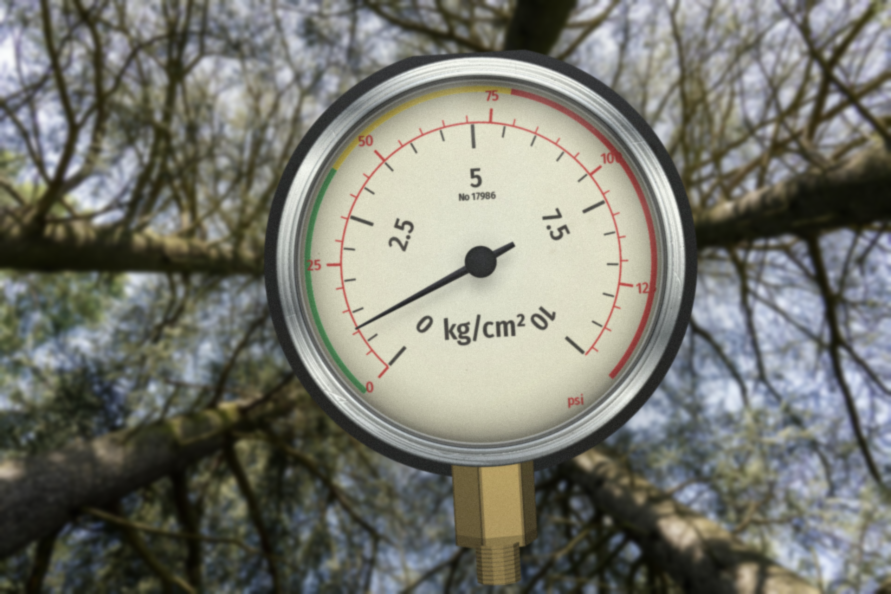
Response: 0.75
